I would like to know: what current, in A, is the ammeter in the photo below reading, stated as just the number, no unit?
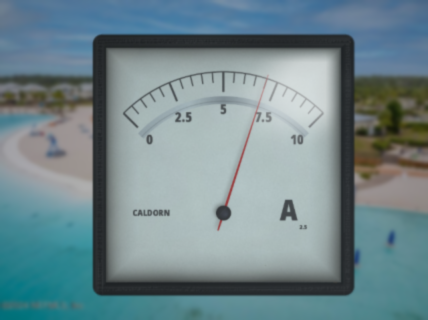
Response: 7
